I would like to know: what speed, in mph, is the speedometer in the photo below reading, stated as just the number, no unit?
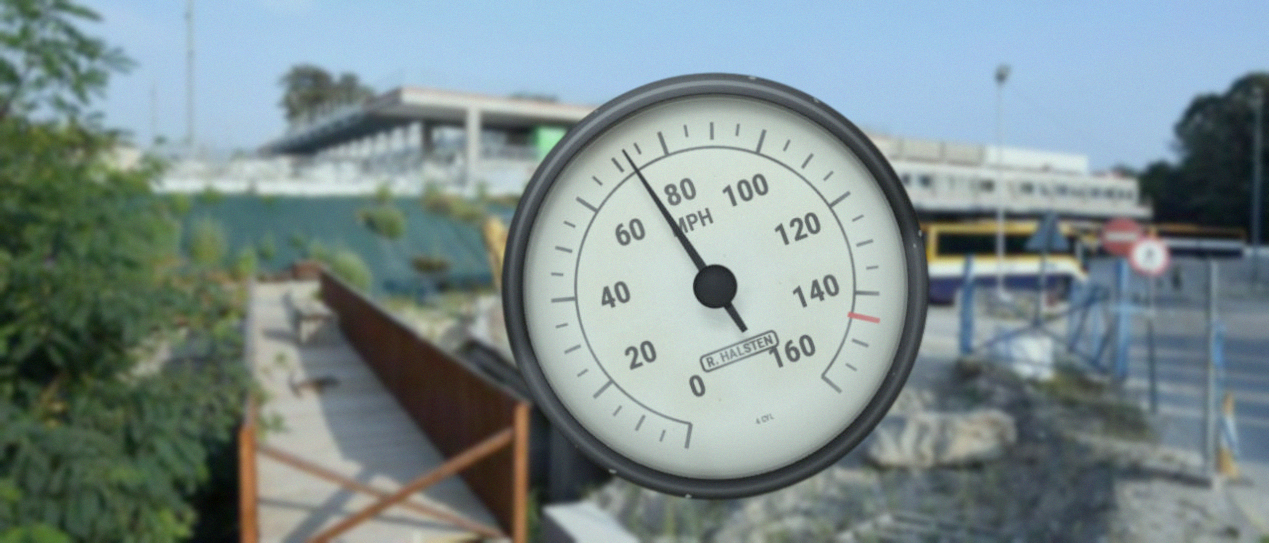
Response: 72.5
